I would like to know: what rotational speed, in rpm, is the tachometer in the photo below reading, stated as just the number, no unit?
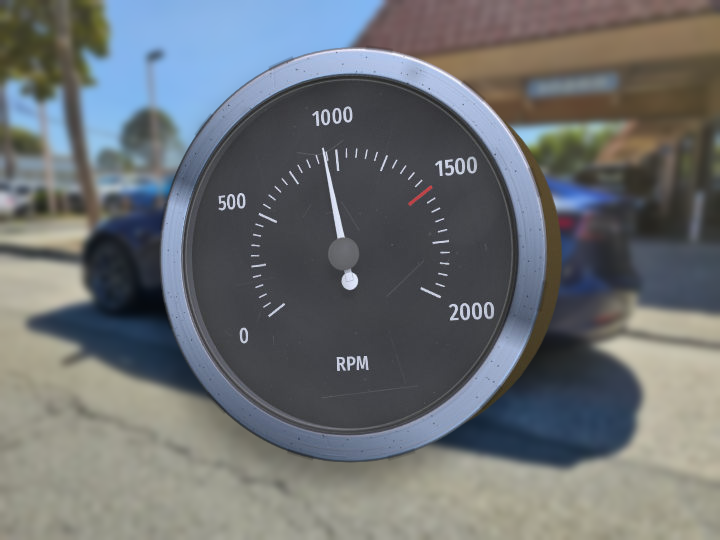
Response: 950
